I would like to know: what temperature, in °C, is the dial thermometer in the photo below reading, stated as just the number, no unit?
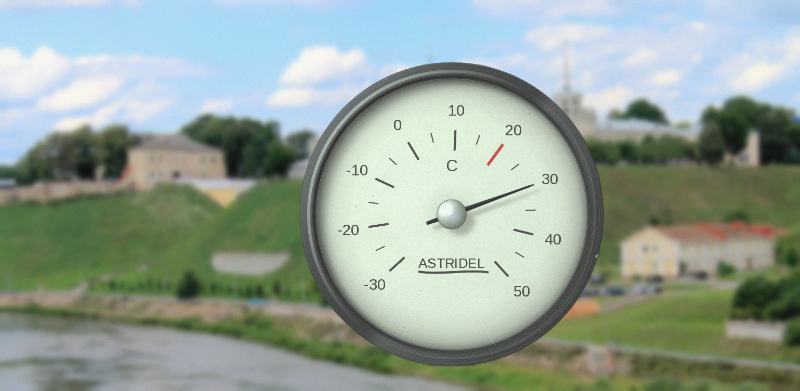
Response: 30
